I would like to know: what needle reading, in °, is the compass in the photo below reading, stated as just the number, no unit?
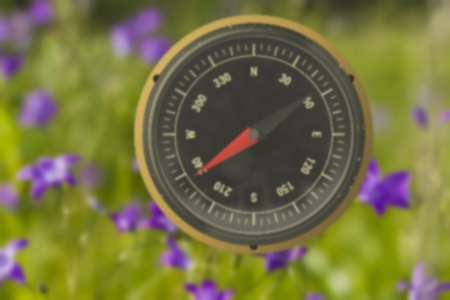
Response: 235
